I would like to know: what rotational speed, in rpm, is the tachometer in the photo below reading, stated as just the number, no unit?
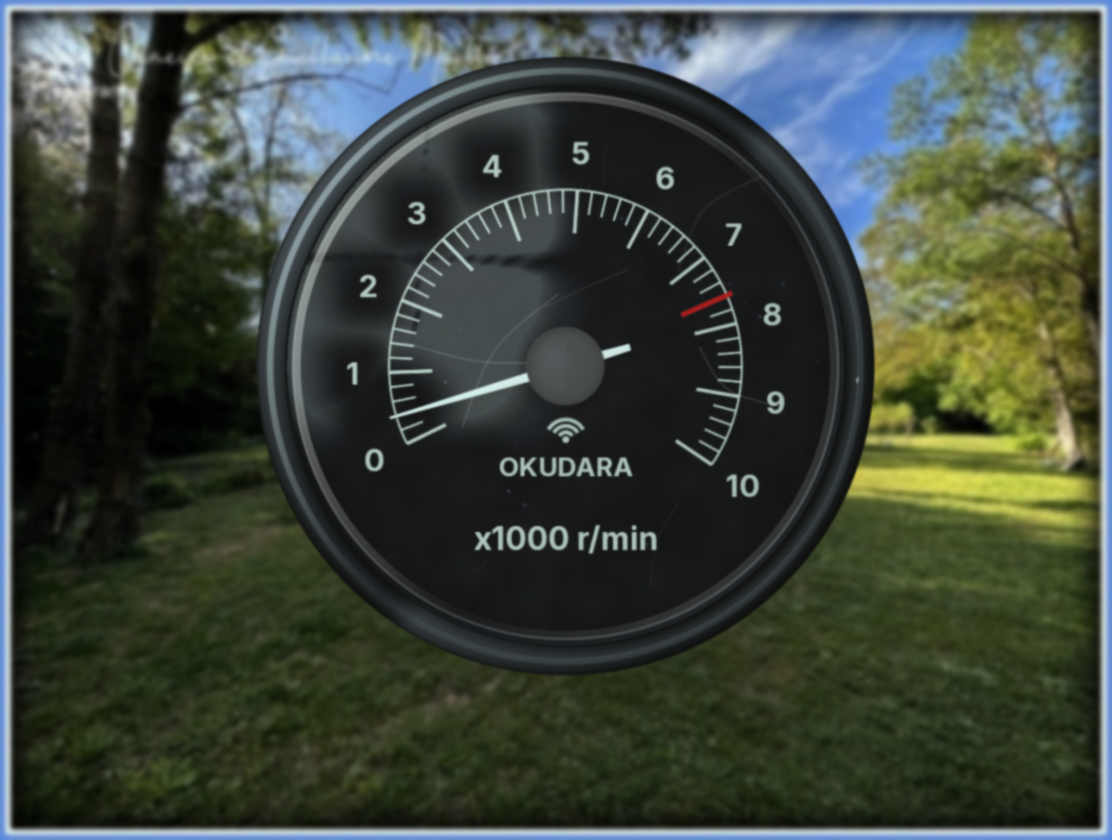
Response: 400
